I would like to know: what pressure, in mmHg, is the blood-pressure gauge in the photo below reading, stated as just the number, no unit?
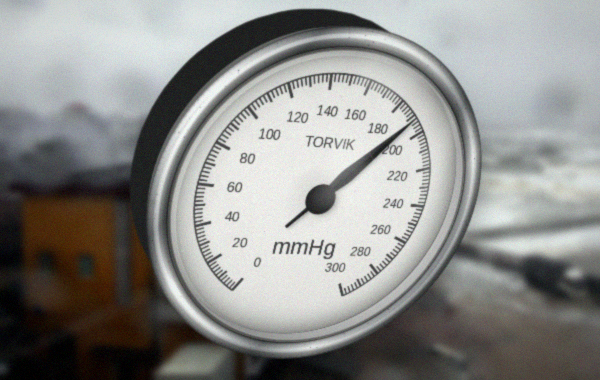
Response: 190
